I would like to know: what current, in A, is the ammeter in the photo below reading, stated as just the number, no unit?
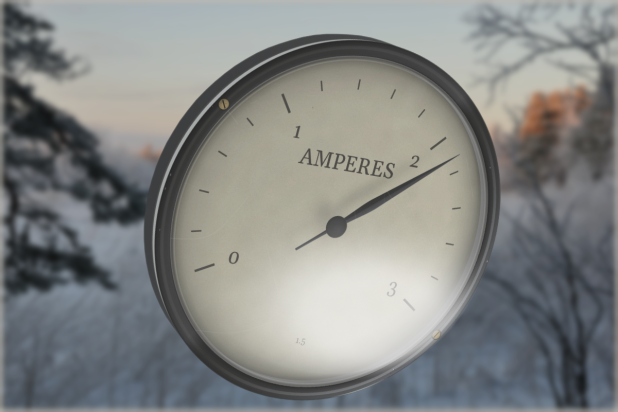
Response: 2.1
